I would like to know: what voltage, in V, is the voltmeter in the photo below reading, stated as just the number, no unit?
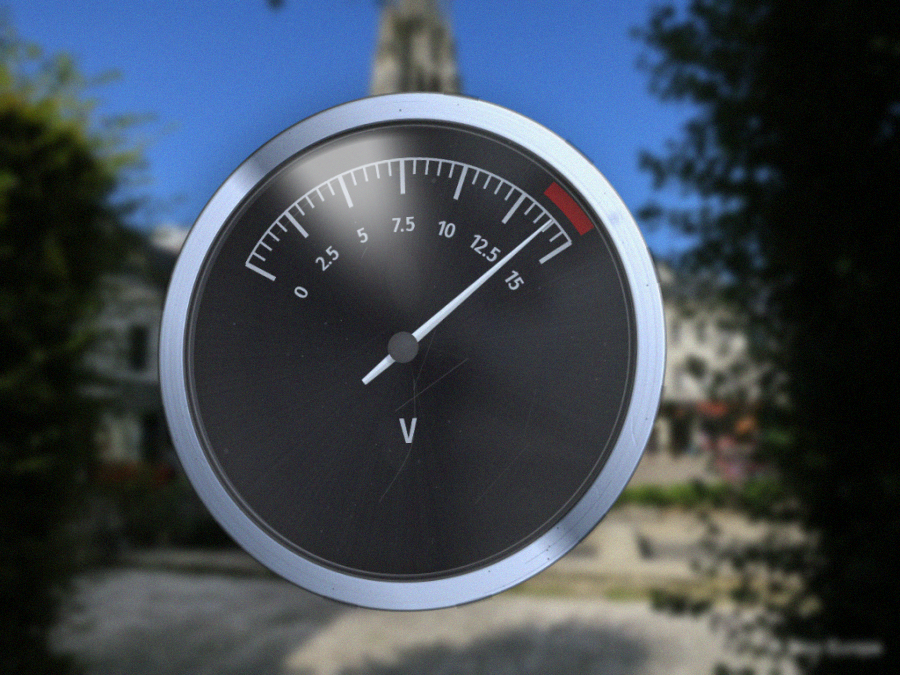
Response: 14
